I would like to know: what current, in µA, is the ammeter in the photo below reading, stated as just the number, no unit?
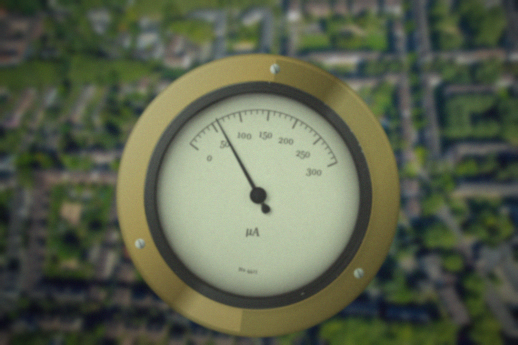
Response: 60
